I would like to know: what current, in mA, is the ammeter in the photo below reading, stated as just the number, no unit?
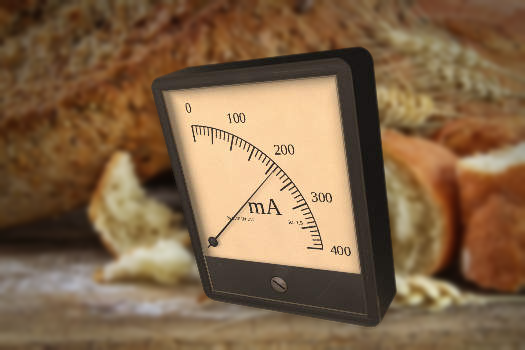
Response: 210
